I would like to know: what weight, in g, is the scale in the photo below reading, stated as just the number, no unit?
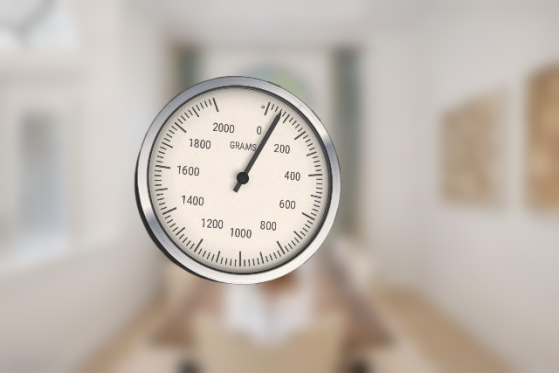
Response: 60
